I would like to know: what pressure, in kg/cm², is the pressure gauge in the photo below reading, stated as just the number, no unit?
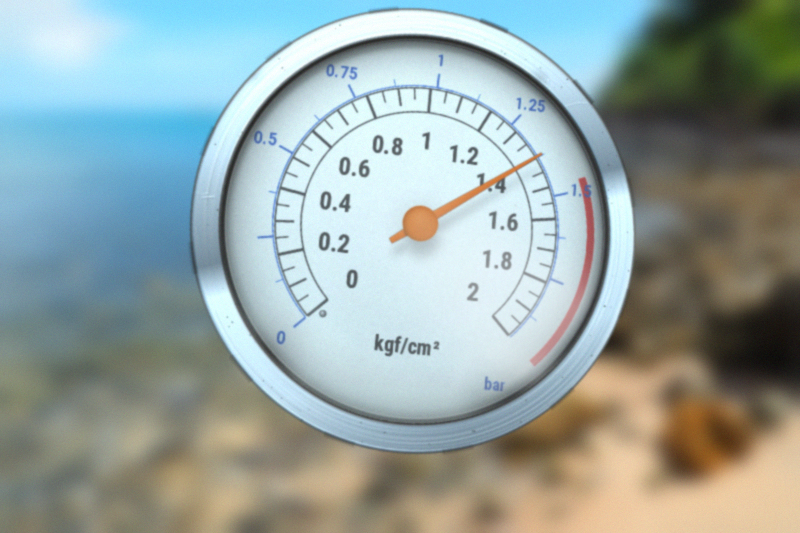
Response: 1.4
